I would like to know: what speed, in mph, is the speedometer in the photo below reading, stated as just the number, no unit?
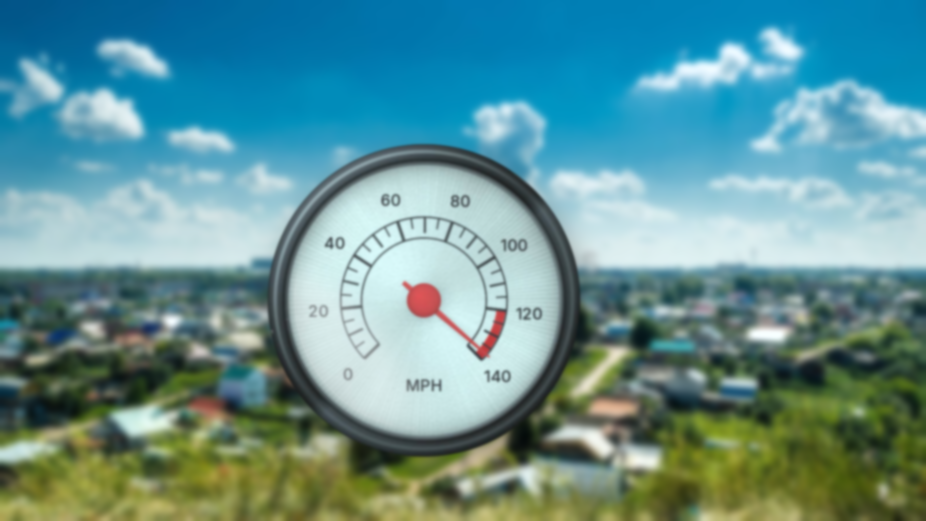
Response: 137.5
